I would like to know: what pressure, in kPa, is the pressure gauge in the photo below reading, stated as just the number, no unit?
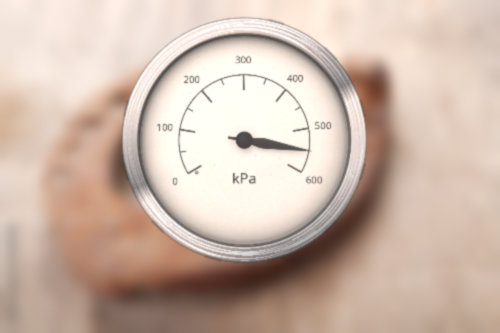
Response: 550
